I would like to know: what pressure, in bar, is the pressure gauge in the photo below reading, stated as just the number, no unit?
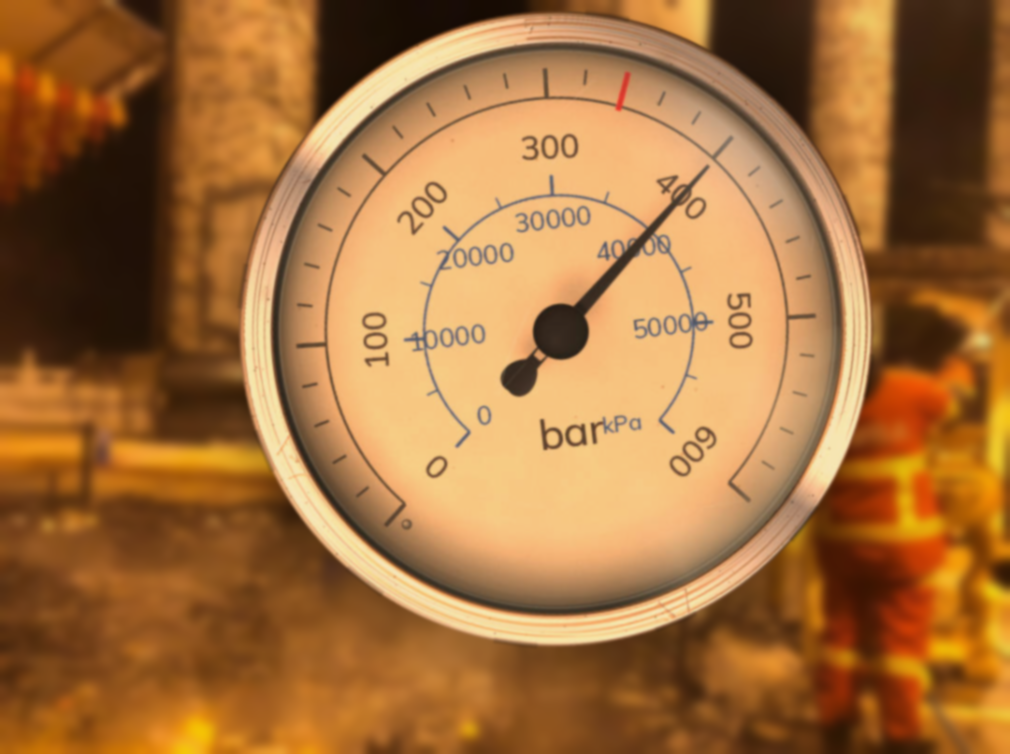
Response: 400
